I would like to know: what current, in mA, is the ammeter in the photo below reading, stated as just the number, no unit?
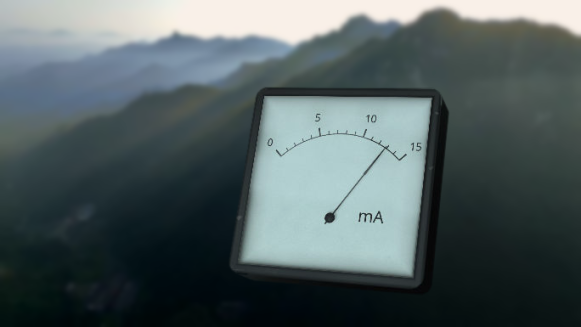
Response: 13
